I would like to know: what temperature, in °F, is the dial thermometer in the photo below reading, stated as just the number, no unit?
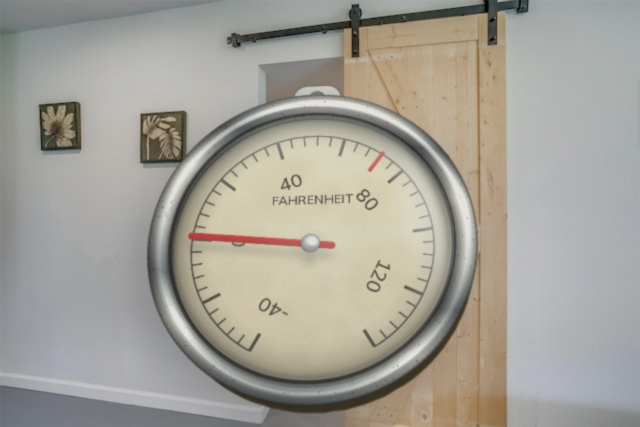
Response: 0
